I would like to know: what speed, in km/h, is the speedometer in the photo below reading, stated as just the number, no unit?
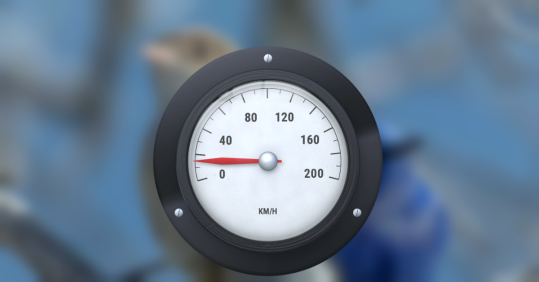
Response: 15
